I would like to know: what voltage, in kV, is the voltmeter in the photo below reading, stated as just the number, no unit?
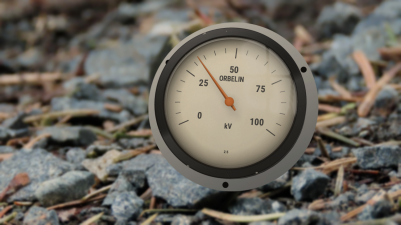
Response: 32.5
